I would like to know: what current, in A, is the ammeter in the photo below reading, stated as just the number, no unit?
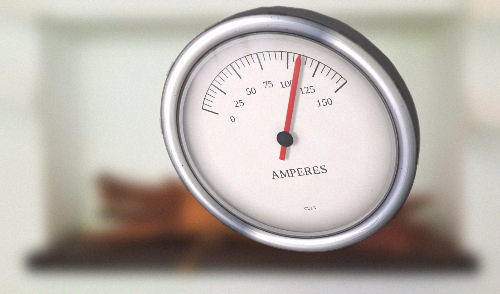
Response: 110
